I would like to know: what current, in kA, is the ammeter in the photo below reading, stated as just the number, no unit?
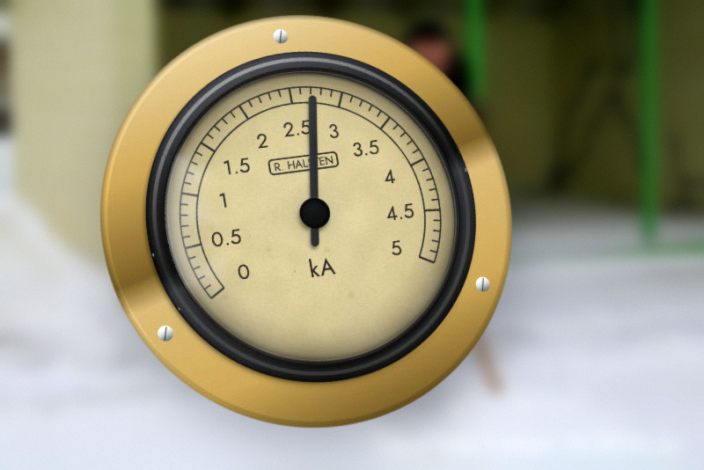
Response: 2.7
